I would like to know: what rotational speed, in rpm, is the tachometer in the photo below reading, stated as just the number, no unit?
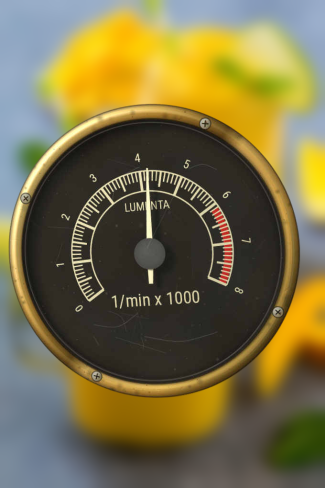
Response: 4200
